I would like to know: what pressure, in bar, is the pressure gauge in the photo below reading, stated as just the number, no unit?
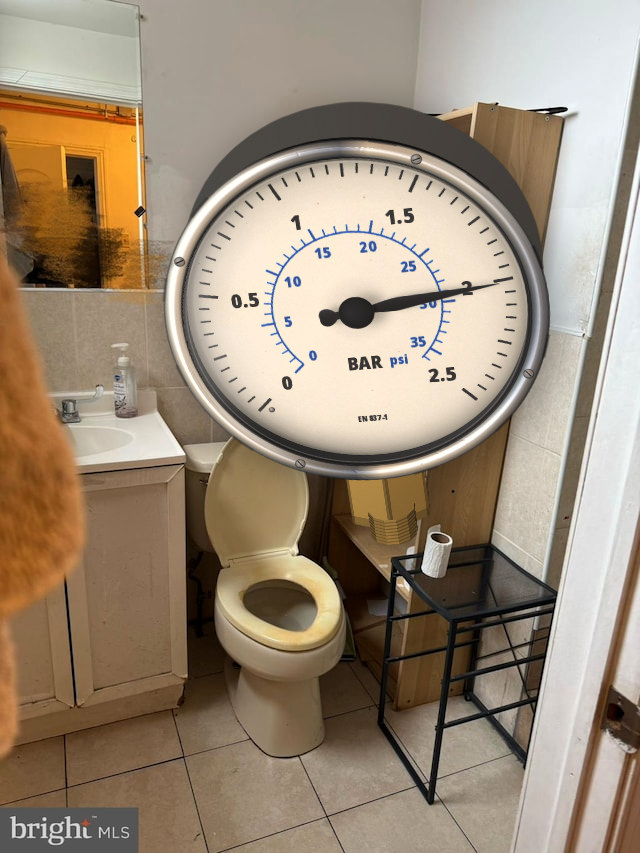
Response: 2
